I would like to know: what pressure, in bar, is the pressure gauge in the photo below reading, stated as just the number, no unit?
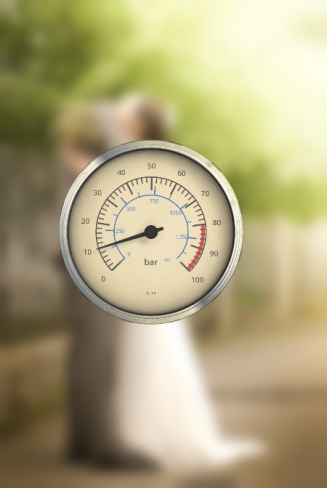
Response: 10
